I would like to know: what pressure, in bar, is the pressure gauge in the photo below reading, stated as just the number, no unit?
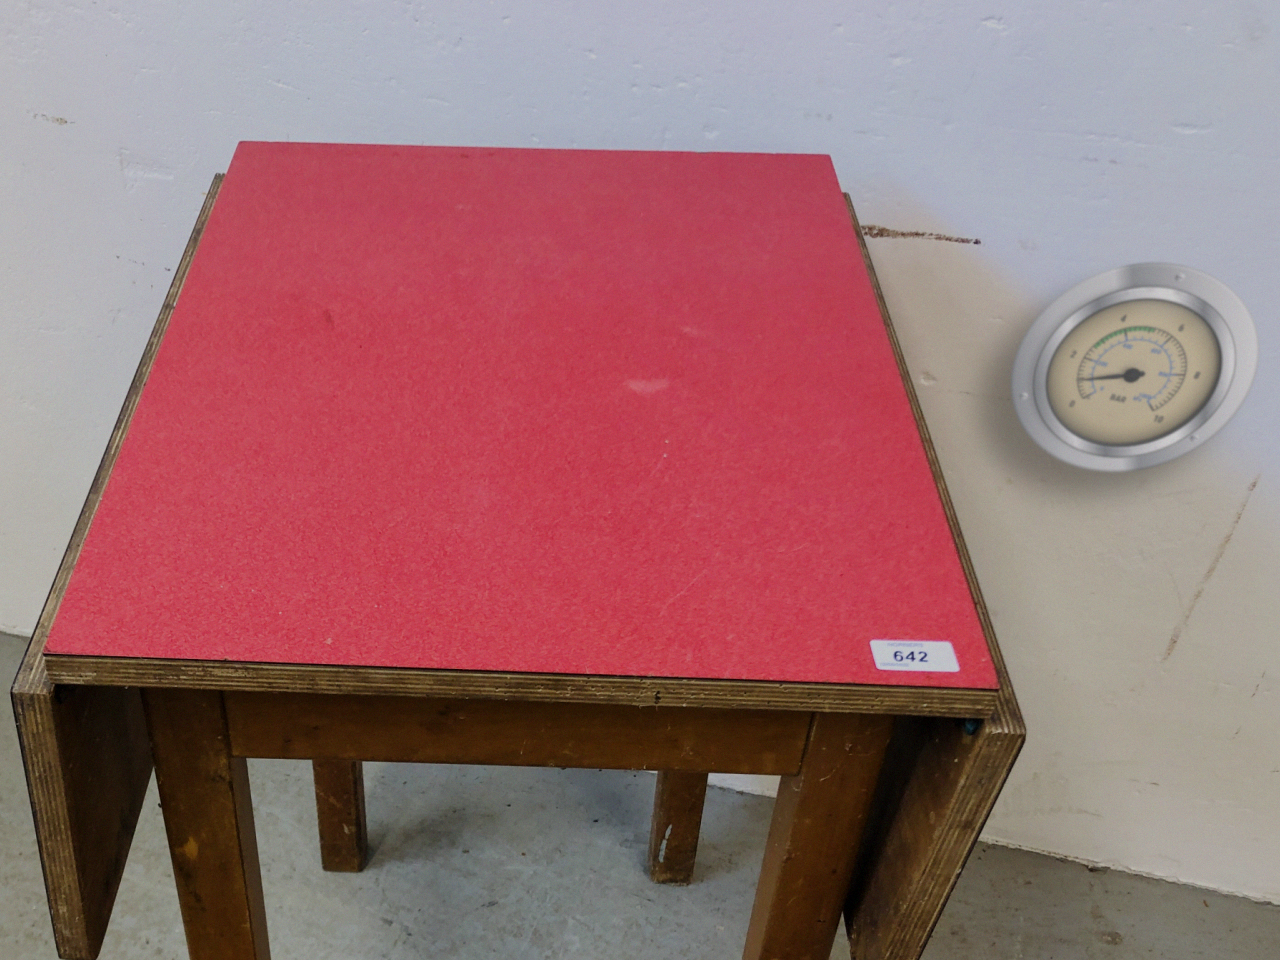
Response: 1
